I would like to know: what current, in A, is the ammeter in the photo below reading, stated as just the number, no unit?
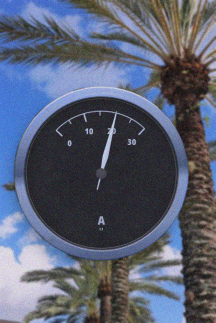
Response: 20
